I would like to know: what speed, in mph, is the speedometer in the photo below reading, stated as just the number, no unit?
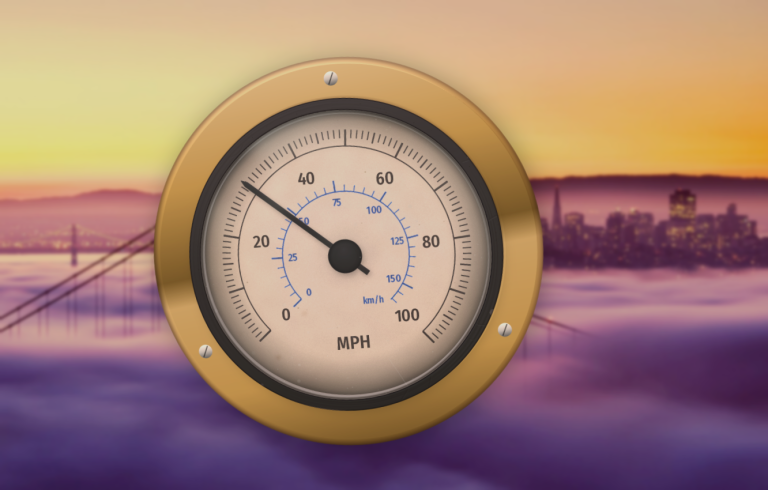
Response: 30
